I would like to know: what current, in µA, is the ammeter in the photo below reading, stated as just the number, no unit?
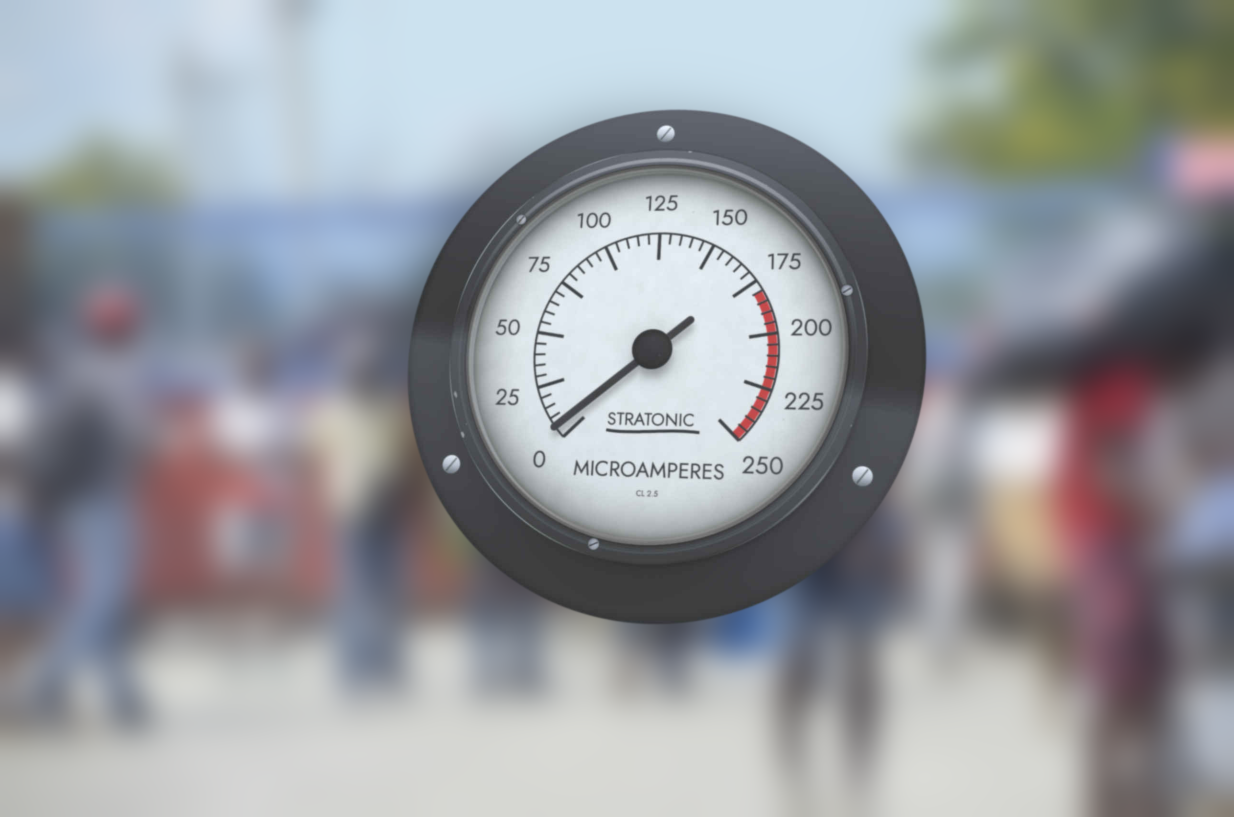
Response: 5
